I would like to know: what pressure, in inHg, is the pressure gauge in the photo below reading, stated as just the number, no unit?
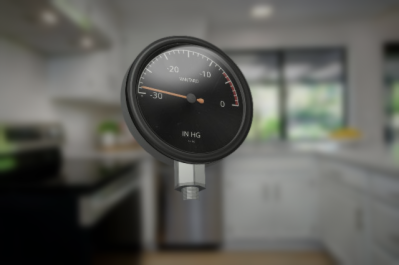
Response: -29
